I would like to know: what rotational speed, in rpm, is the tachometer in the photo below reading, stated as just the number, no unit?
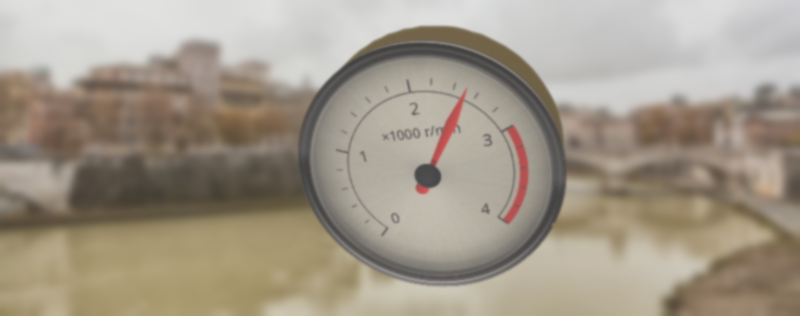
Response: 2500
